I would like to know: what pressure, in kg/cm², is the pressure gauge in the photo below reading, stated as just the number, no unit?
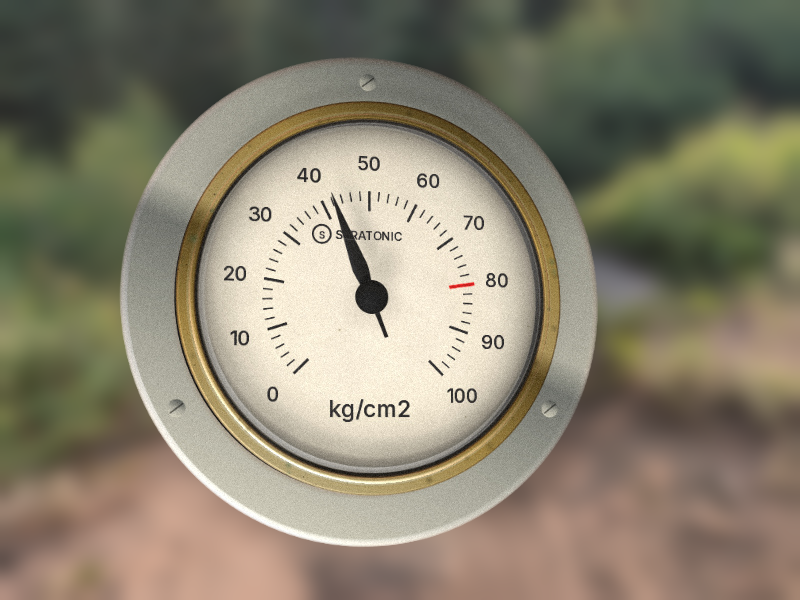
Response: 42
